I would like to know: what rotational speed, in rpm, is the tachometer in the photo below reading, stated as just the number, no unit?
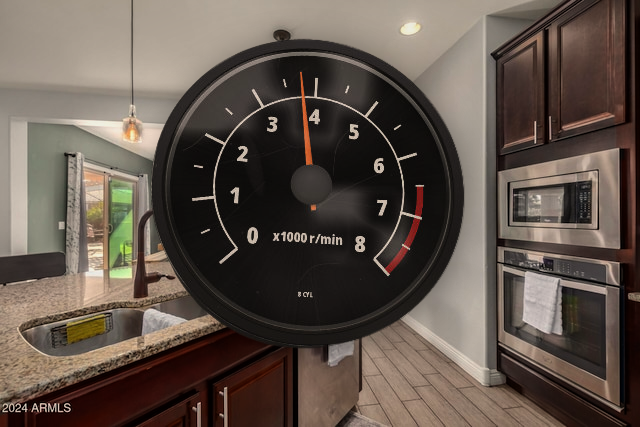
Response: 3750
